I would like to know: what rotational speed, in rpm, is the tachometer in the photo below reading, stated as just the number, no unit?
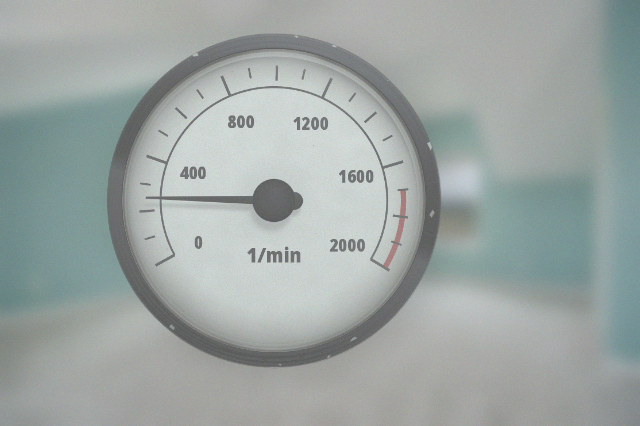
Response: 250
